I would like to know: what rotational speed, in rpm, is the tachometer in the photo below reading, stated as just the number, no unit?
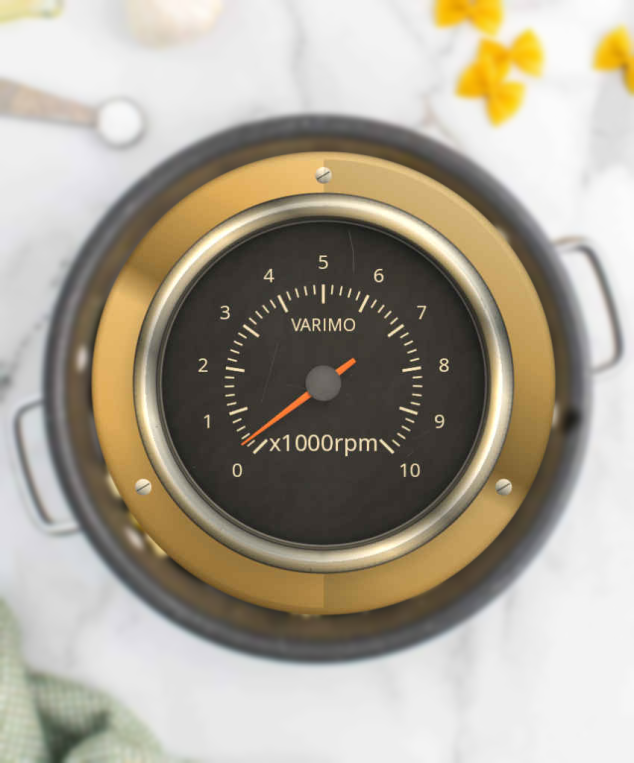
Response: 300
